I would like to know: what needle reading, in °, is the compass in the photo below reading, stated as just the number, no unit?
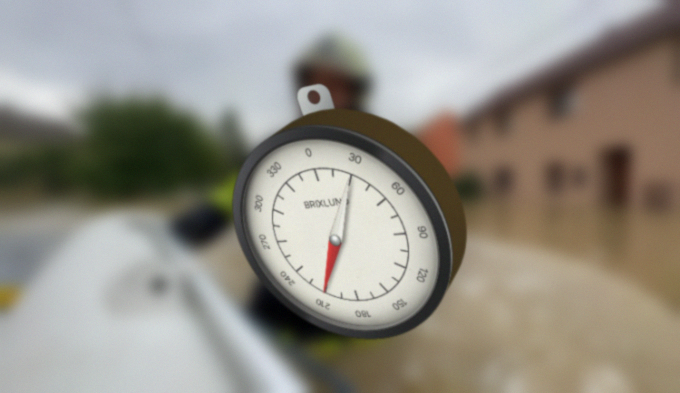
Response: 210
